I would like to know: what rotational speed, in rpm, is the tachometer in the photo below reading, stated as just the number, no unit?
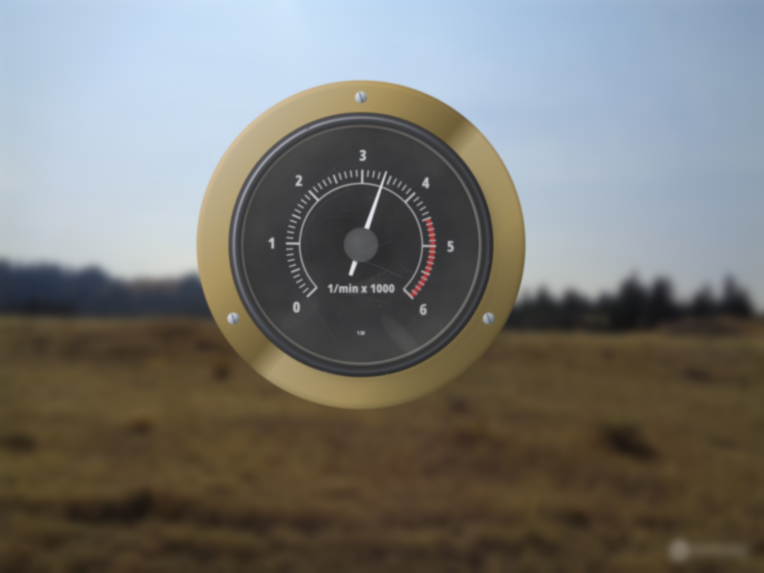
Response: 3400
